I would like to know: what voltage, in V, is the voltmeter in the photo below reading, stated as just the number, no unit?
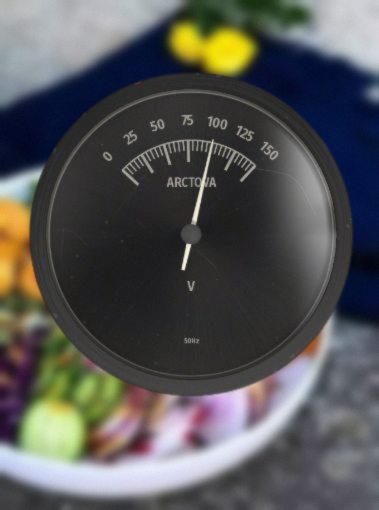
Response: 100
